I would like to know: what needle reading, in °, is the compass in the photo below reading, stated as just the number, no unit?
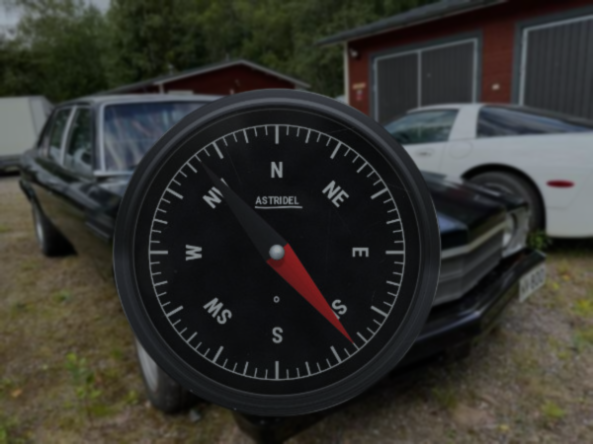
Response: 140
